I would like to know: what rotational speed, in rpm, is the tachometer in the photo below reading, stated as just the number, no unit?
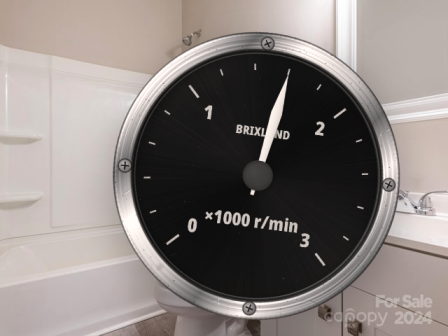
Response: 1600
